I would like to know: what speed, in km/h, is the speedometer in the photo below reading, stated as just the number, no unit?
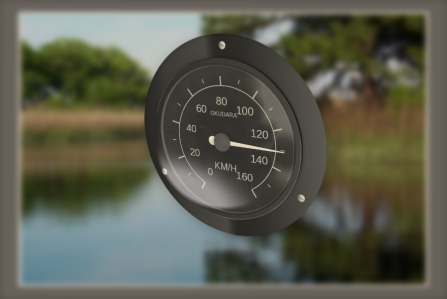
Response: 130
